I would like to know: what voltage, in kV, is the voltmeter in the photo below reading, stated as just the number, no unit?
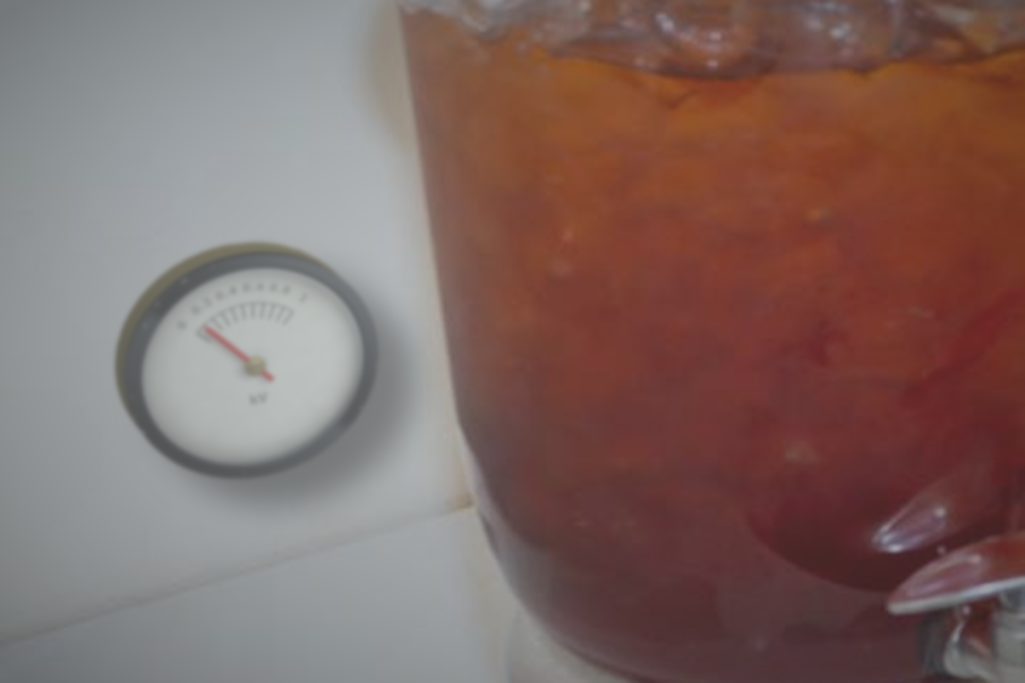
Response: 0.1
